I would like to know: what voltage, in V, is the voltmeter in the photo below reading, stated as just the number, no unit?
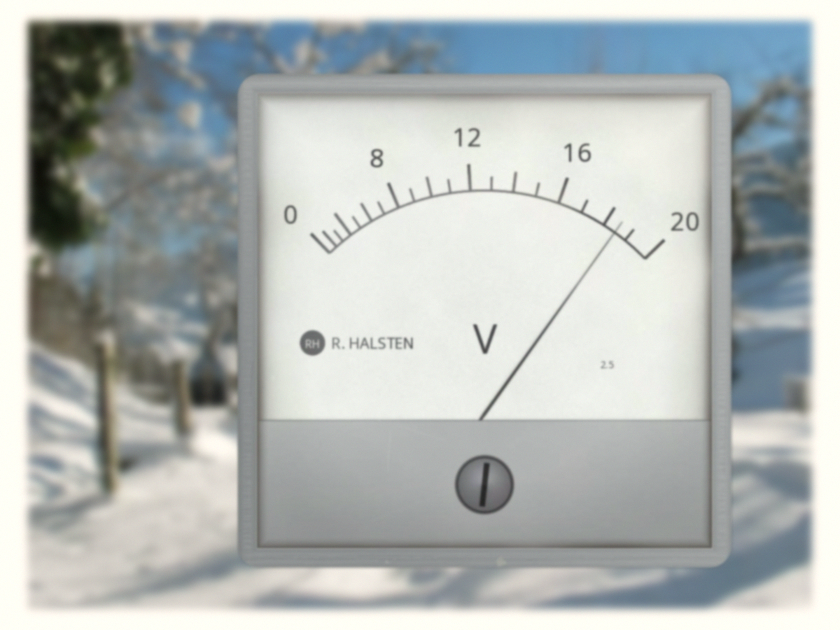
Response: 18.5
